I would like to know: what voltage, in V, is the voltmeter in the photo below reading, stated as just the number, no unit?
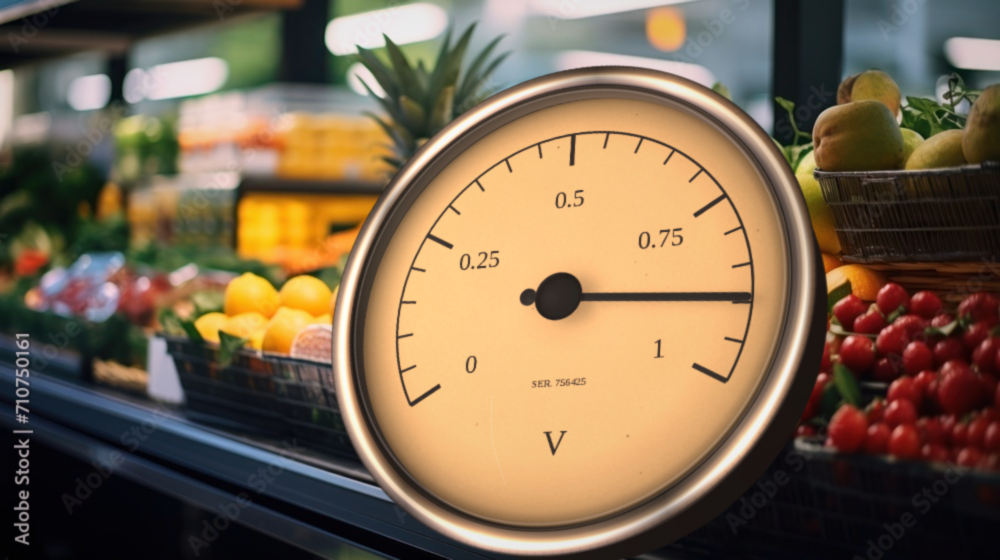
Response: 0.9
